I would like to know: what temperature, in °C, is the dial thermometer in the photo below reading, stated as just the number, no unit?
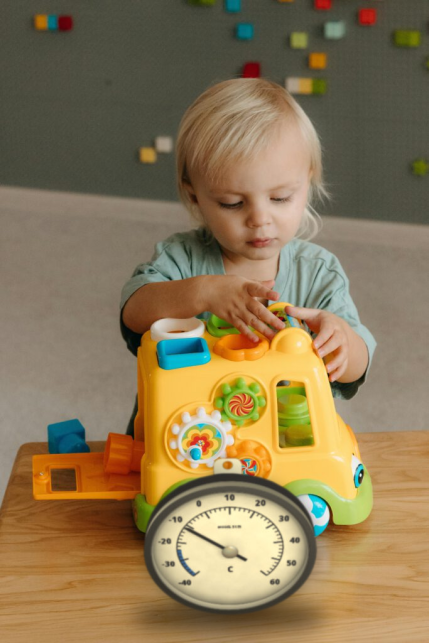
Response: -10
